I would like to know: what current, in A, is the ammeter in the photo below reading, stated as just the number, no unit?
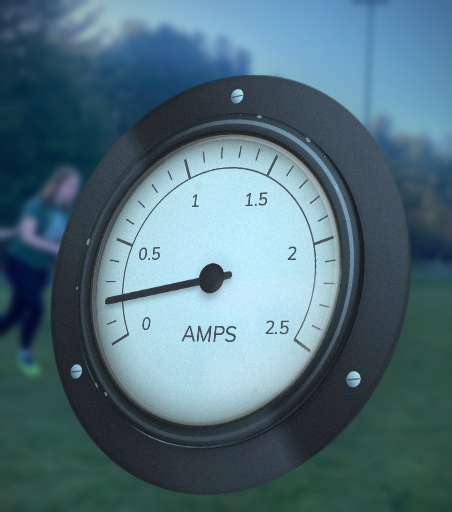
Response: 0.2
